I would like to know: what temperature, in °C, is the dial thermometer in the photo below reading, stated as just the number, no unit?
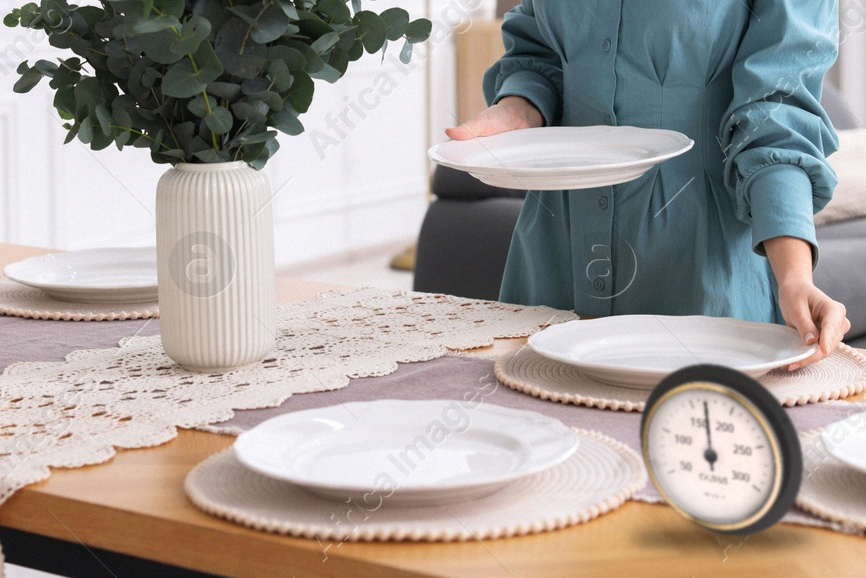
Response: 170
